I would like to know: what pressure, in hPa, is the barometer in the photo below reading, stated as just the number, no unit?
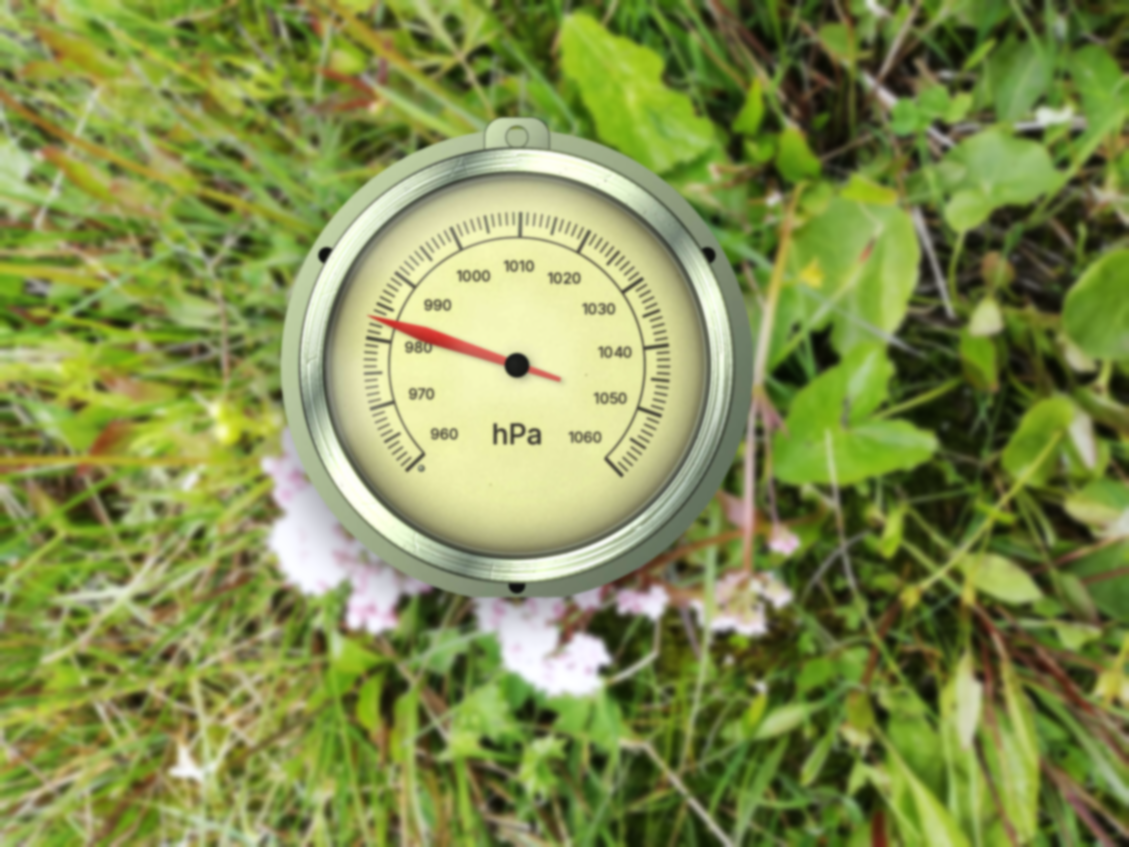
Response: 983
